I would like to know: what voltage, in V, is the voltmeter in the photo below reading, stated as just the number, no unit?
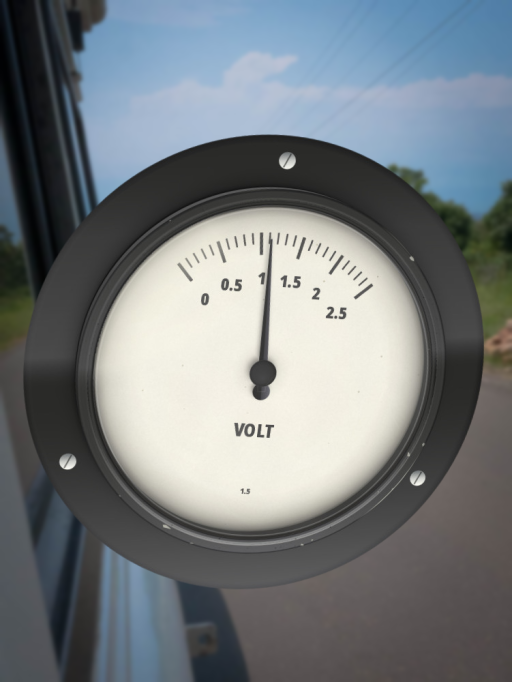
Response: 1.1
